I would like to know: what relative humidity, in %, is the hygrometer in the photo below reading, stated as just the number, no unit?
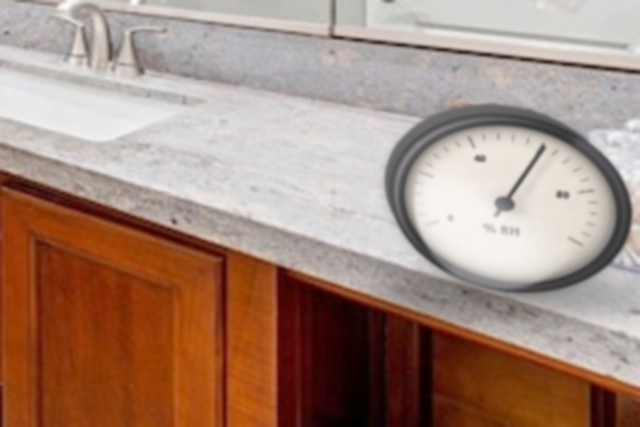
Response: 60
